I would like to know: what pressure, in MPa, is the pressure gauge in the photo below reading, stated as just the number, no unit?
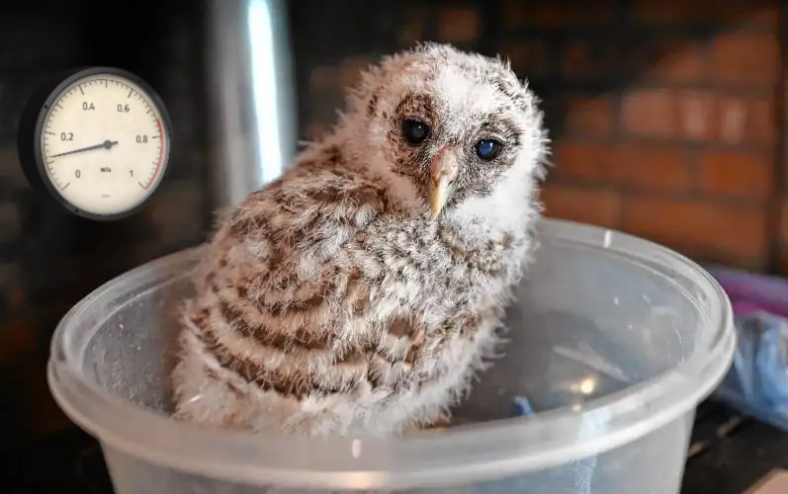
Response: 0.12
